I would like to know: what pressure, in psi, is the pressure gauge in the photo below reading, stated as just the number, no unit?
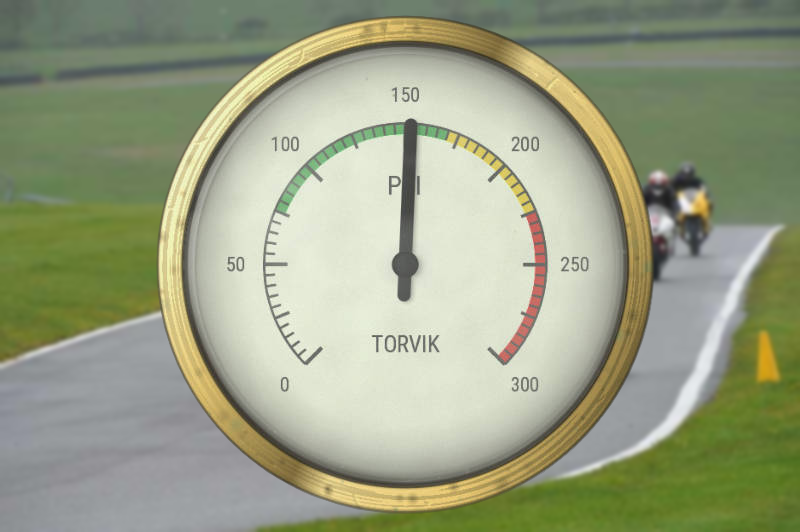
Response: 152.5
